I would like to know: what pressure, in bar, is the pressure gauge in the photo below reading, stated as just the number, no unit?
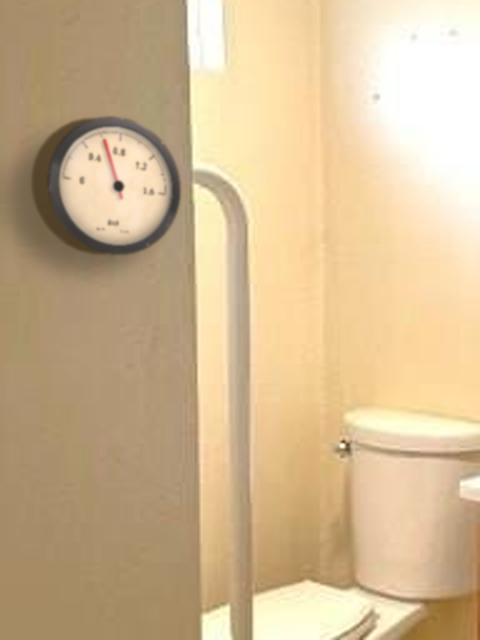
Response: 0.6
